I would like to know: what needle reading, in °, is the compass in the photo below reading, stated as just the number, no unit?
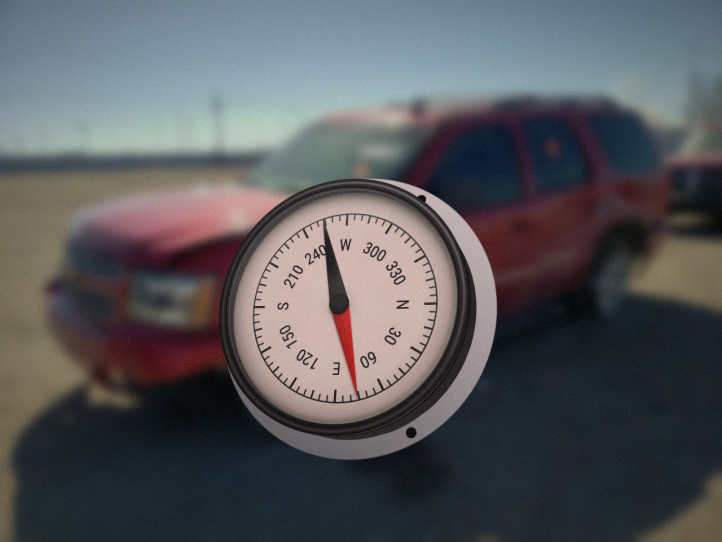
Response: 75
